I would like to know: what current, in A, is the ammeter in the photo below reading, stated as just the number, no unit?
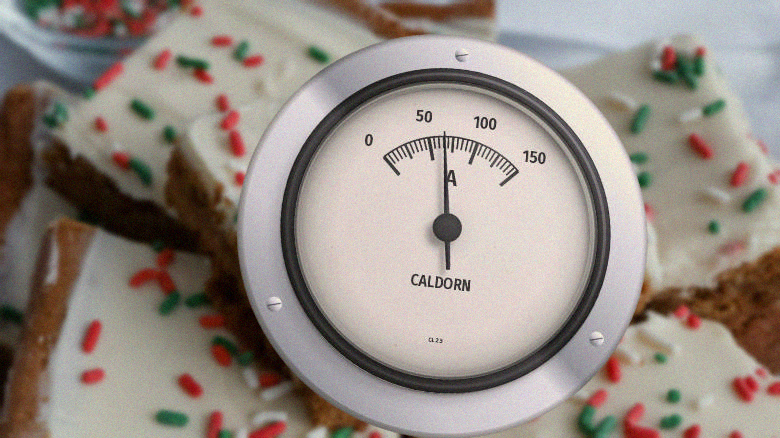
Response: 65
